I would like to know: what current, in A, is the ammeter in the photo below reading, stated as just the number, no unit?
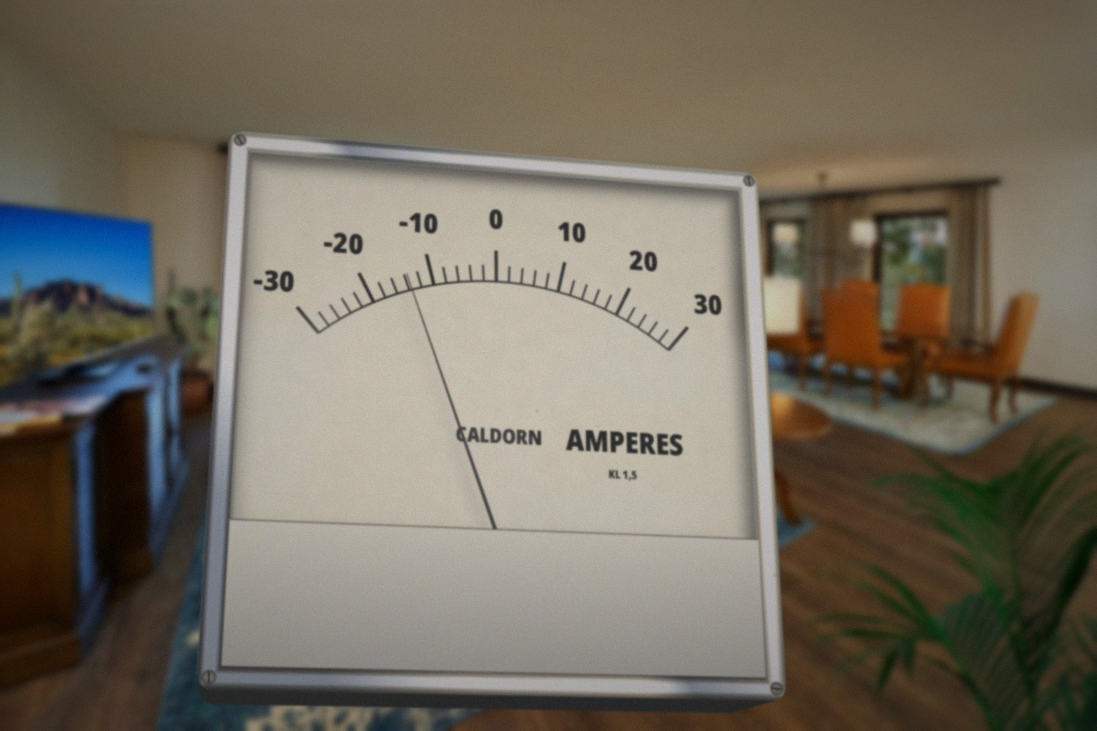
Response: -14
